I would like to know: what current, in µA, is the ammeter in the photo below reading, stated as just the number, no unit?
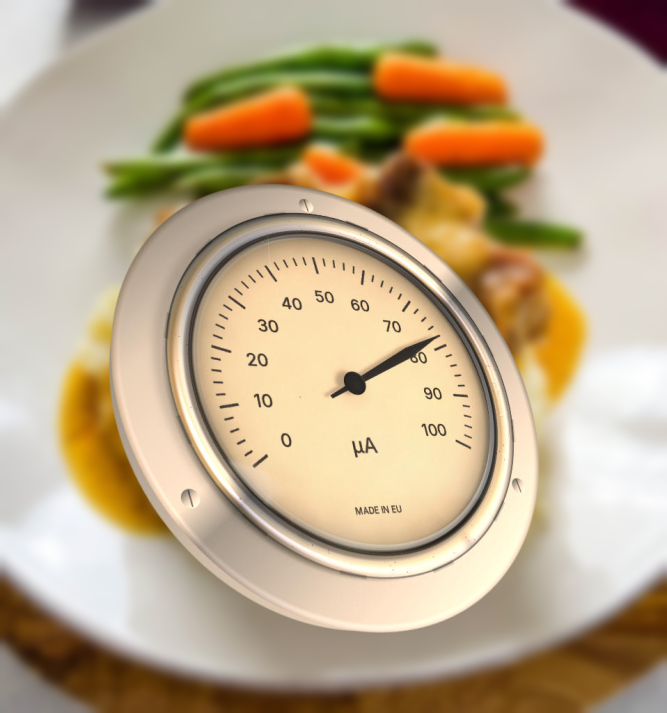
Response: 78
